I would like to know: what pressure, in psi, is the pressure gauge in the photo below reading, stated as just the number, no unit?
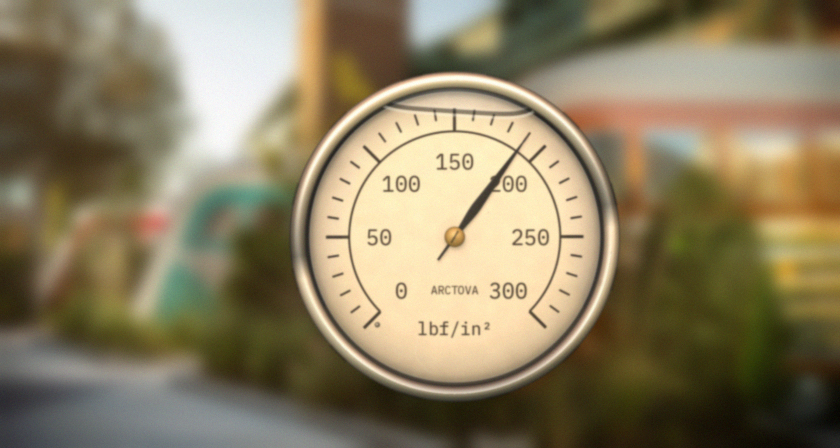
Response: 190
